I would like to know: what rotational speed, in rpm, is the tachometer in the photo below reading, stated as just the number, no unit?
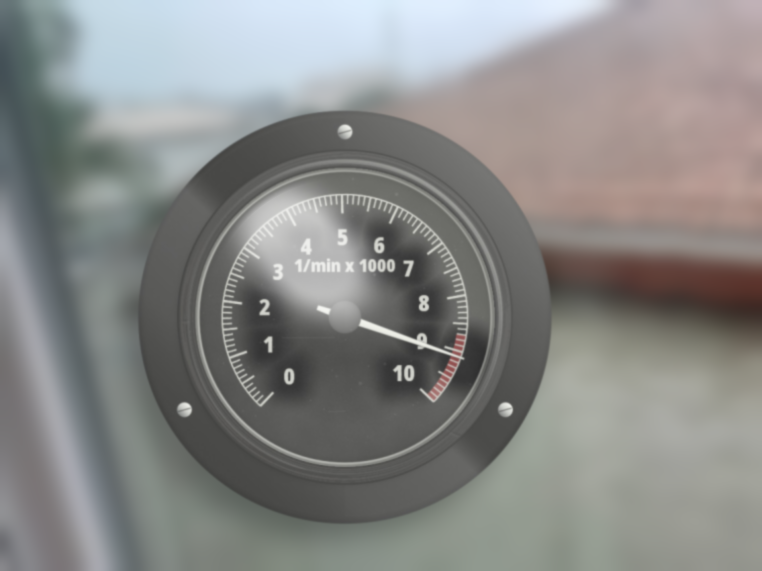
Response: 9100
